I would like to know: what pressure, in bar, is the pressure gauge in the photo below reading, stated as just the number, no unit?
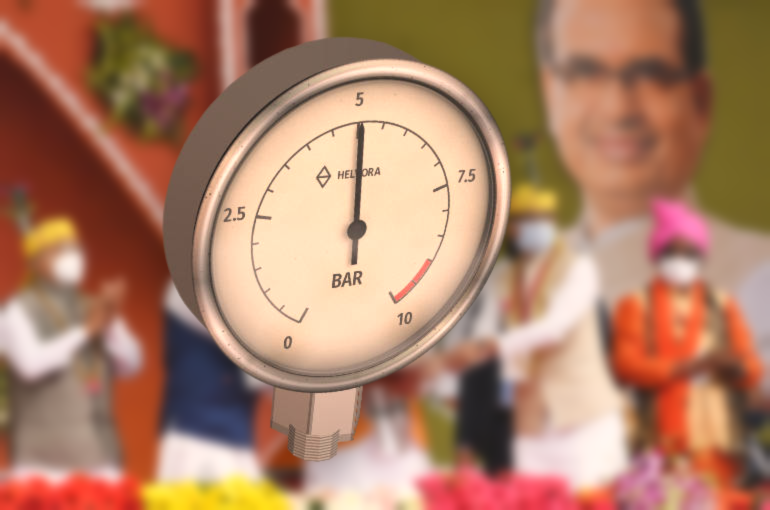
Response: 5
